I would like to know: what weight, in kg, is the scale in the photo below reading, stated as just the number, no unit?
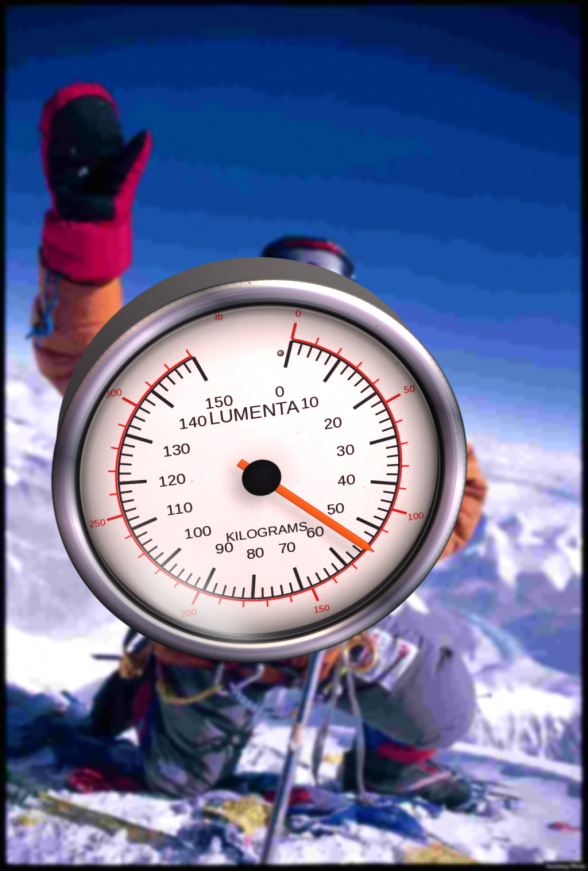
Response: 54
